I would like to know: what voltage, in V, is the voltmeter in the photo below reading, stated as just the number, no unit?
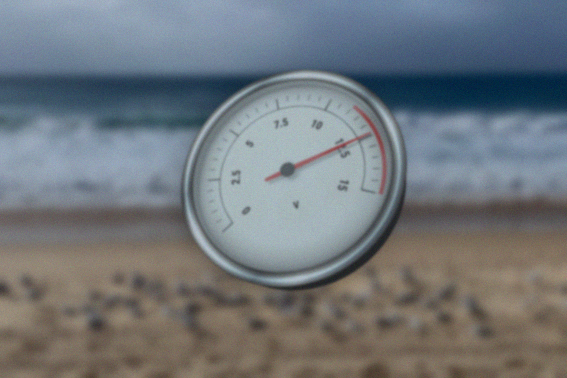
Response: 12.5
